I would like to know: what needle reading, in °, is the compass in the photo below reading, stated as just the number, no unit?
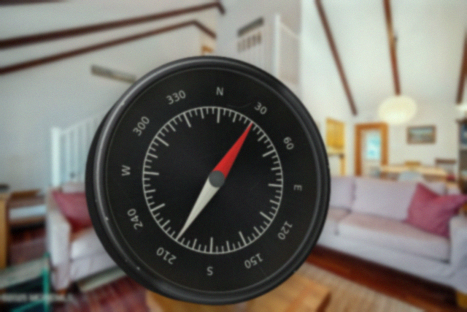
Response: 30
